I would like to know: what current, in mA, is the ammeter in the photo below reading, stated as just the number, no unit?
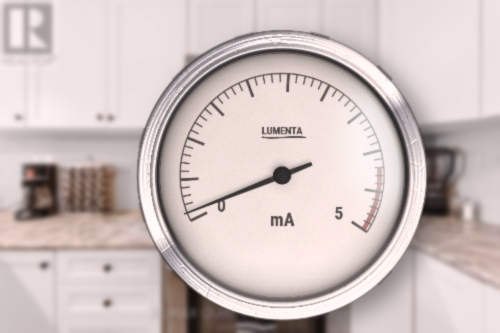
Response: 0.1
